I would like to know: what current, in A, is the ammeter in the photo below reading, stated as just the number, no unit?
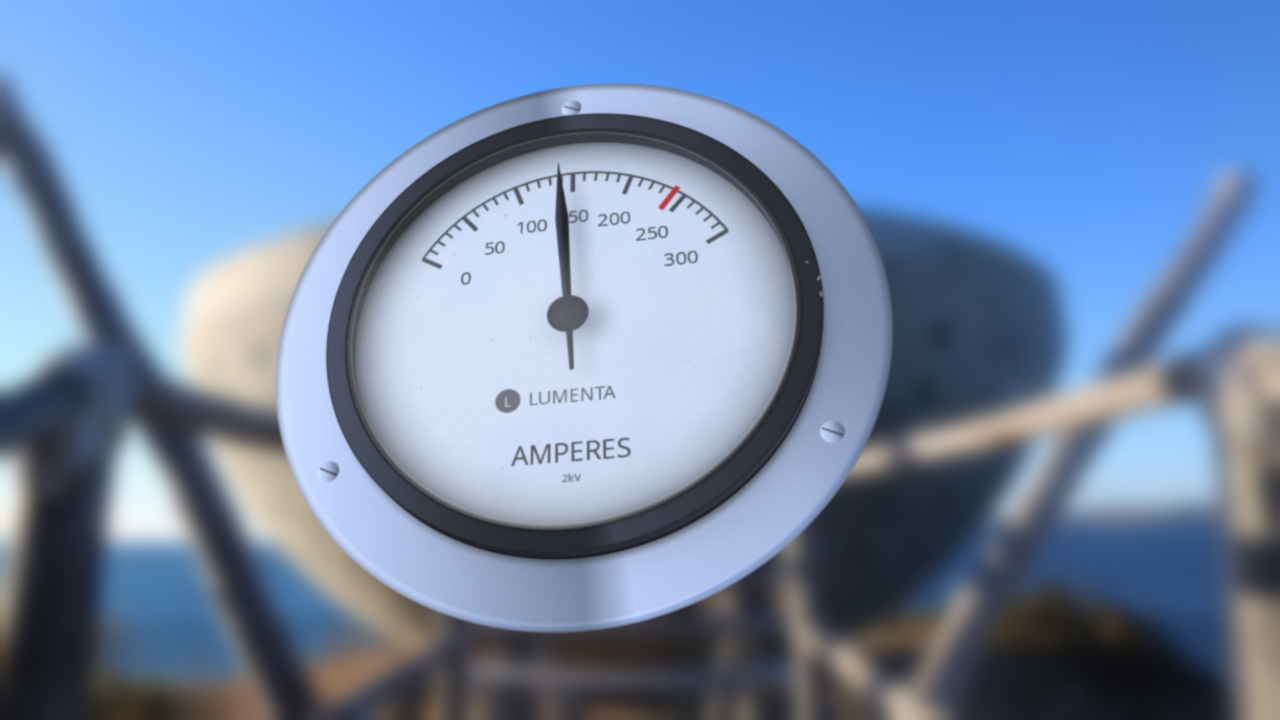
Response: 140
